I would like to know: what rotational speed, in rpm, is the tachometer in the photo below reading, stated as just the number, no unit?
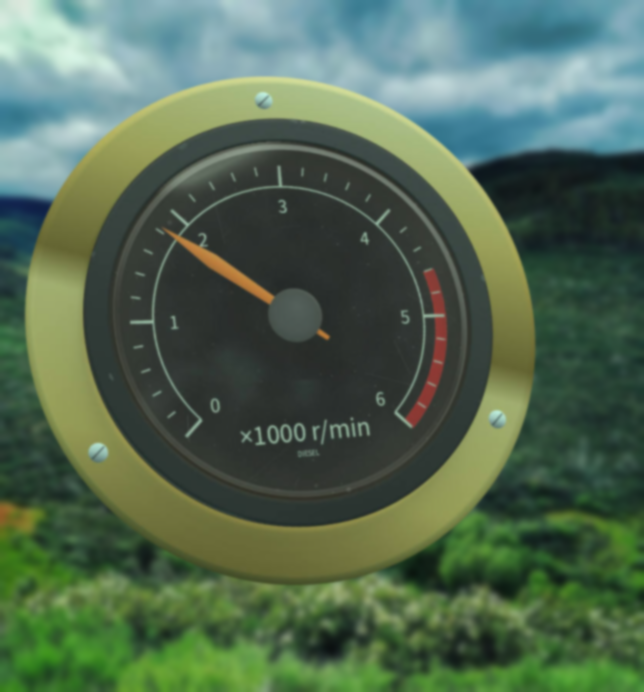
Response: 1800
